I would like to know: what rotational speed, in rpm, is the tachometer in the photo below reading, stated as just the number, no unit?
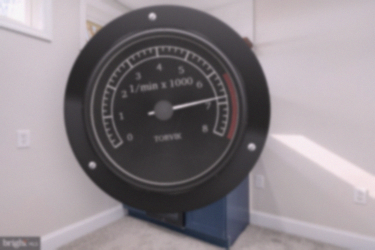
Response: 6800
